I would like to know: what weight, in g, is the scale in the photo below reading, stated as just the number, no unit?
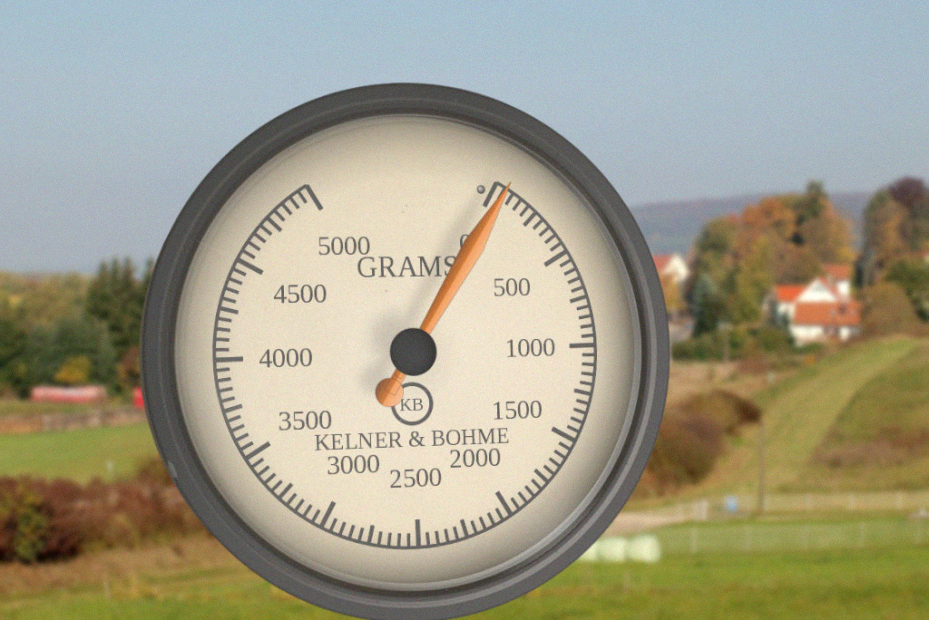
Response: 50
